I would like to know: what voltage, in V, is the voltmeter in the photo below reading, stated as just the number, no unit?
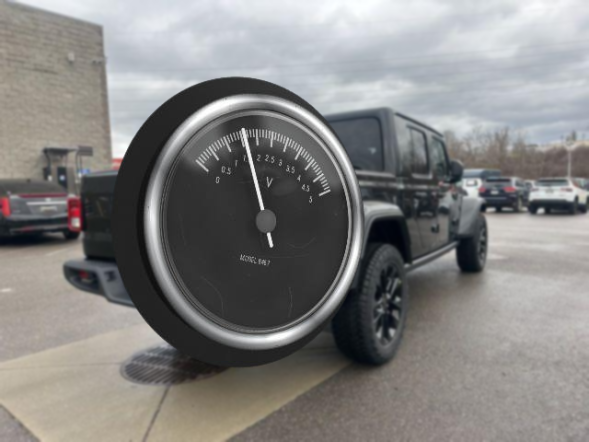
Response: 1.5
